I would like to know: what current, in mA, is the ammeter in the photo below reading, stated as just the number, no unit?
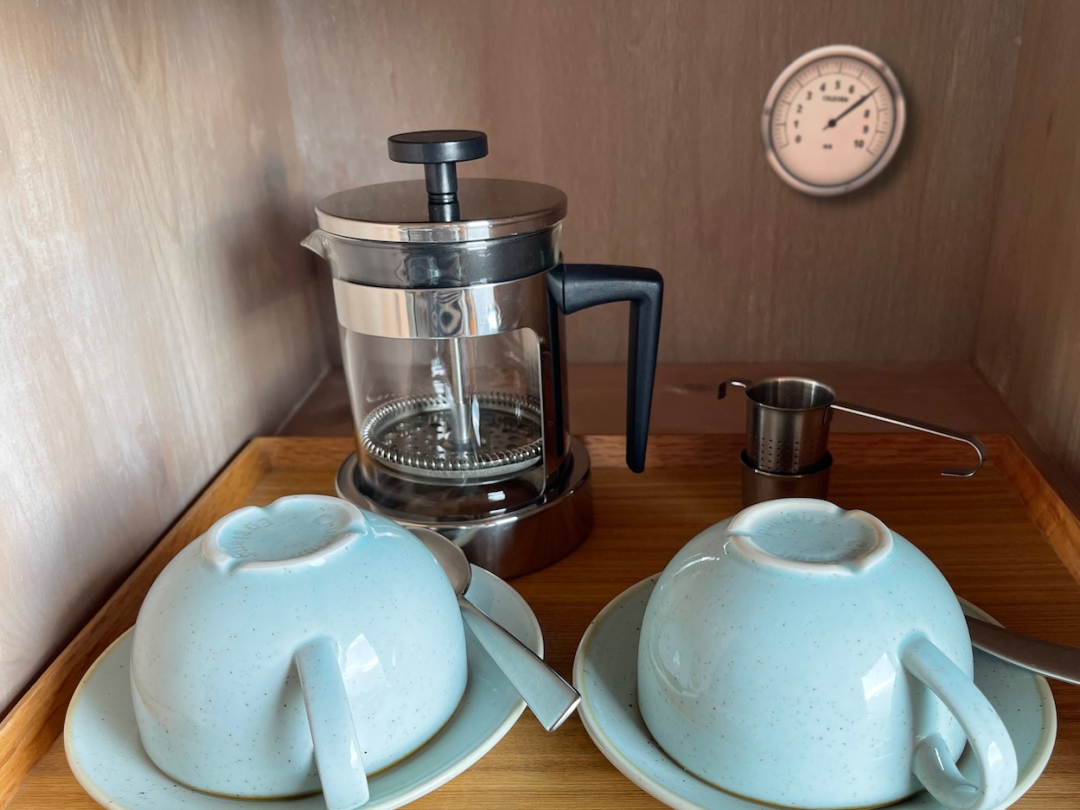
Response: 7
